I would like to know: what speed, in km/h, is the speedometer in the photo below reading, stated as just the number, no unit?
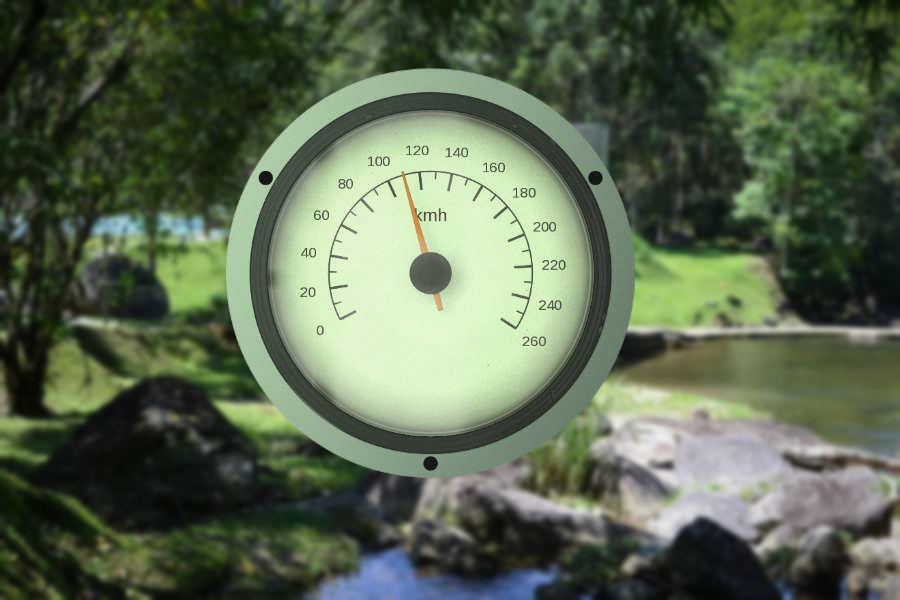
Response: 110
